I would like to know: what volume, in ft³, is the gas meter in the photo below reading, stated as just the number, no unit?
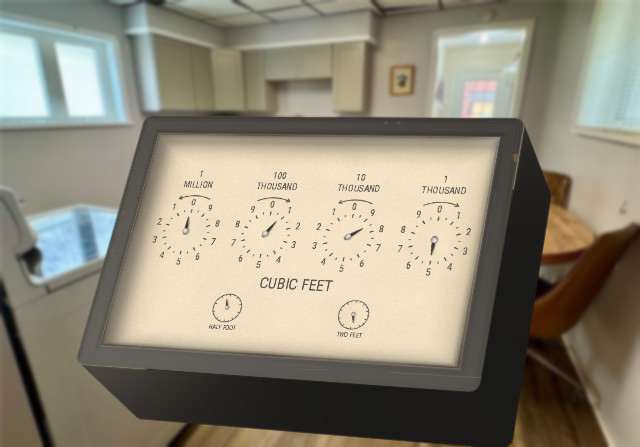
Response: 8500
